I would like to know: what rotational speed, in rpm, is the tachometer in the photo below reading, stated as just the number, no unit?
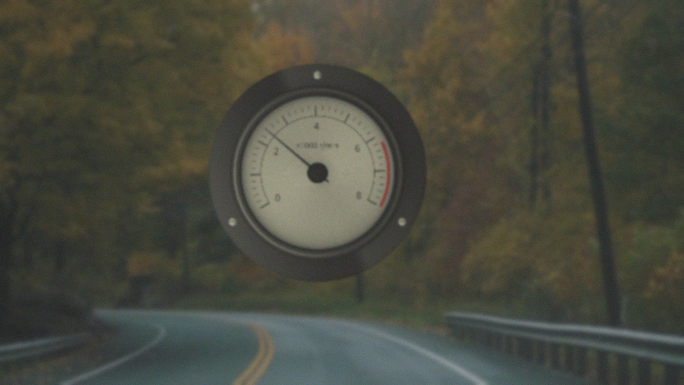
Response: 2400
